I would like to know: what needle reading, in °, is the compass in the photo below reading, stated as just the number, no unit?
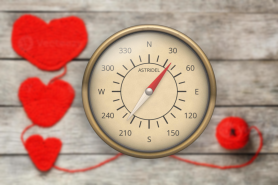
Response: 37.5
